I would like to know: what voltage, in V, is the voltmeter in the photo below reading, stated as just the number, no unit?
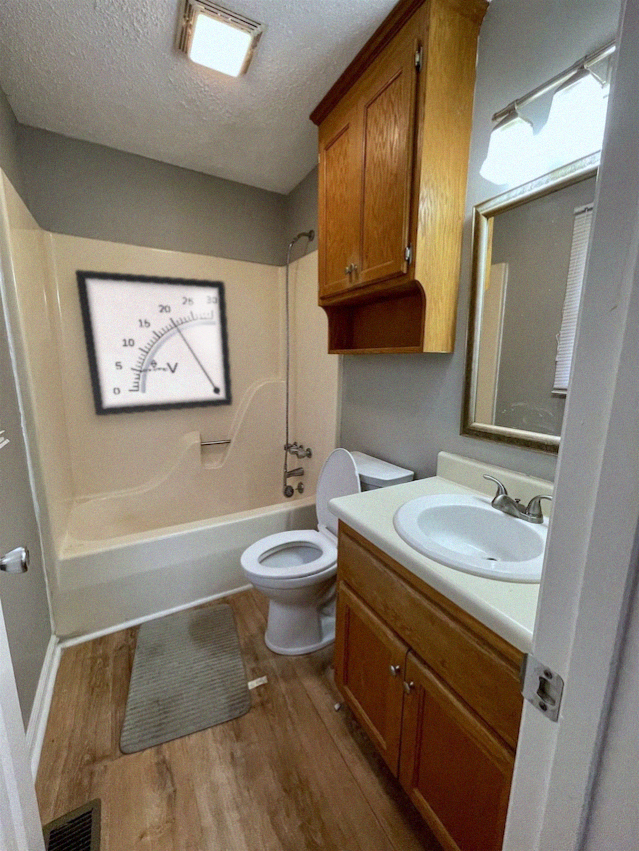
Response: 20
